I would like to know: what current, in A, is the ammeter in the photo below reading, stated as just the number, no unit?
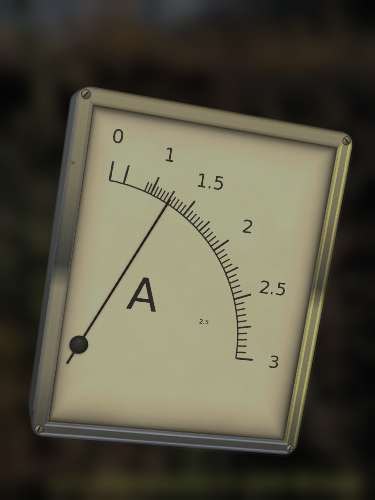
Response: 1.25
